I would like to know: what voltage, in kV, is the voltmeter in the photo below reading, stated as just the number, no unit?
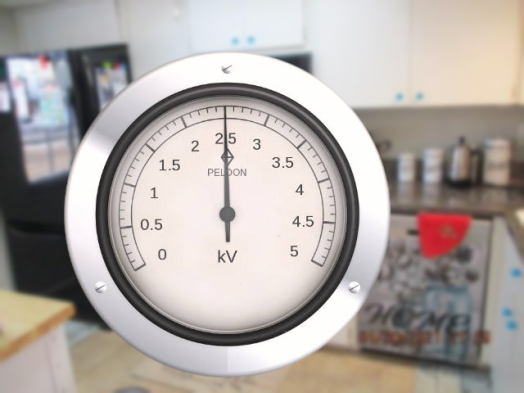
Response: 2.5
